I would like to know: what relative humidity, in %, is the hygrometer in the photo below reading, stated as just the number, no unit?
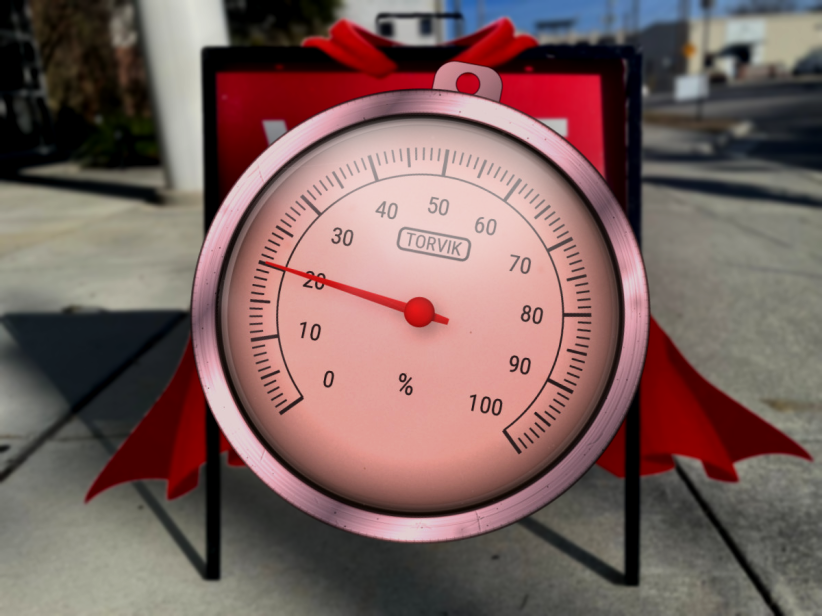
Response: 20
